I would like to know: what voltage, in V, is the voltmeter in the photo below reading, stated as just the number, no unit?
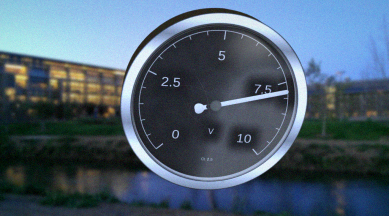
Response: 7.75
